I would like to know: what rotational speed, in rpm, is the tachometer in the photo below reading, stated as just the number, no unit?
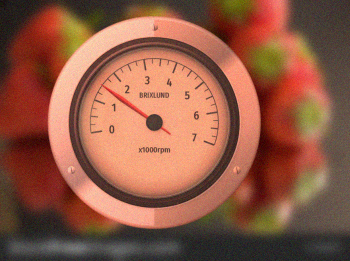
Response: 1500
